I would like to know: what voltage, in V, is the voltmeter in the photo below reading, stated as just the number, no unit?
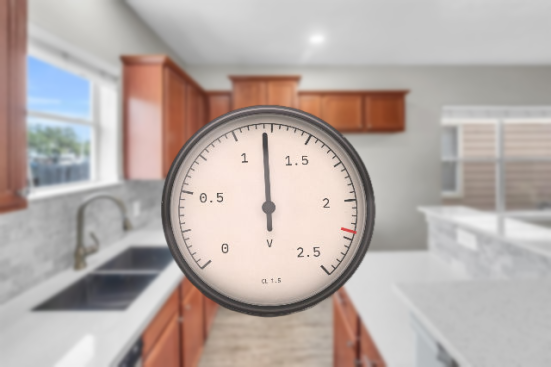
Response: 1.2
